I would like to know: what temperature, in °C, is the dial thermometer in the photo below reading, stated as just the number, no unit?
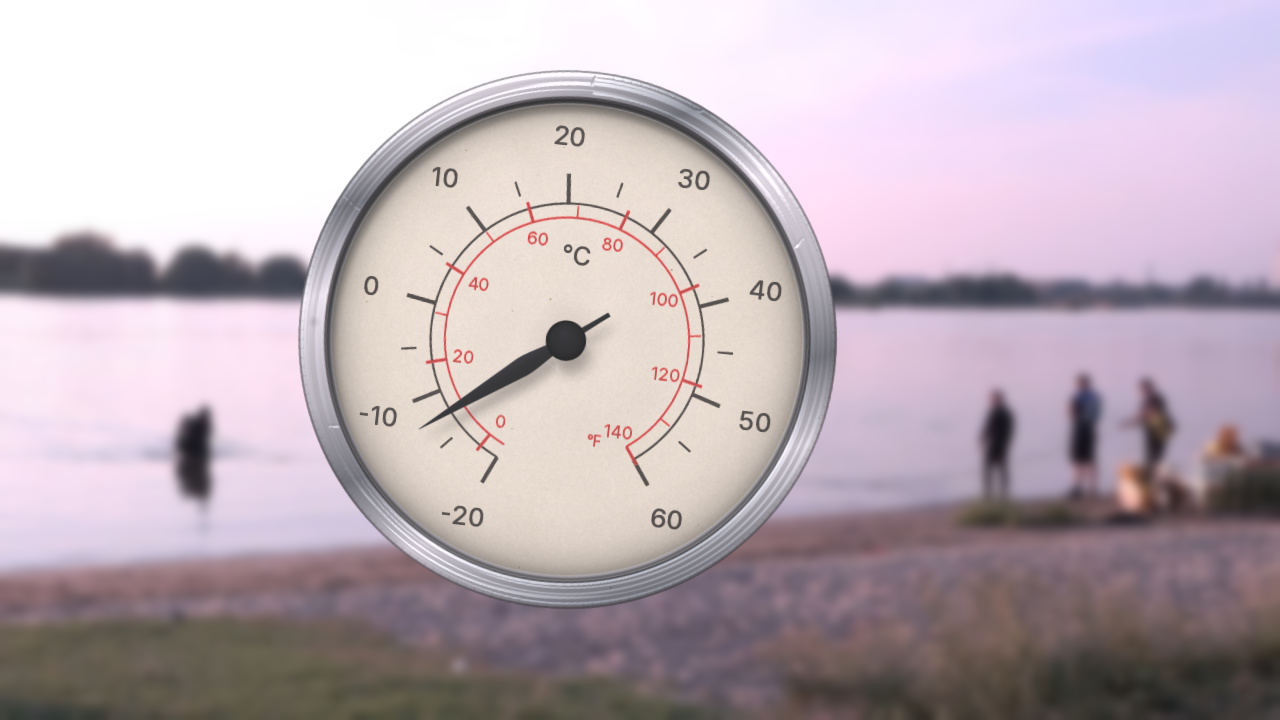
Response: -12.5
